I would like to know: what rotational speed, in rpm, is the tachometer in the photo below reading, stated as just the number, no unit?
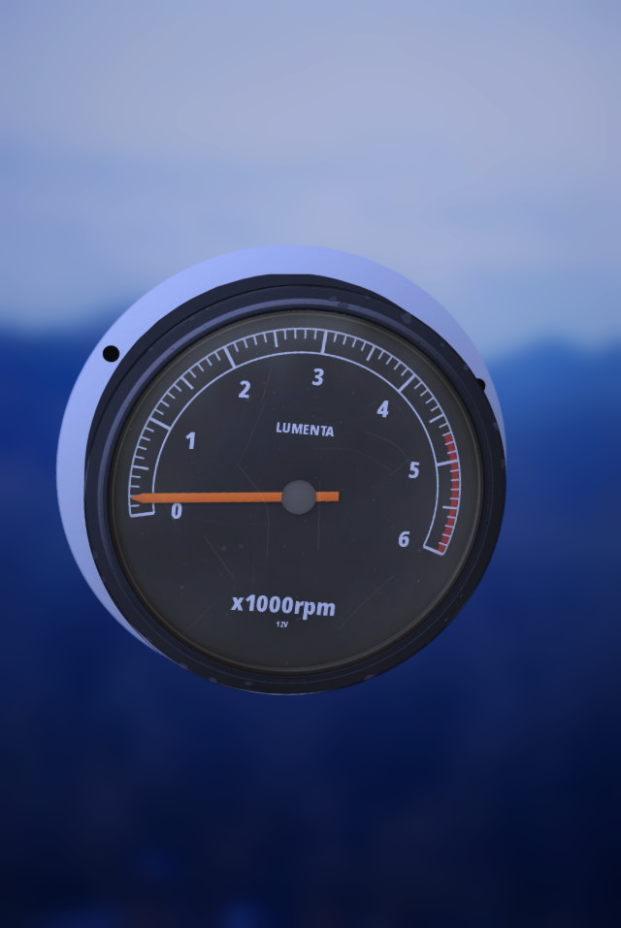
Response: 200
